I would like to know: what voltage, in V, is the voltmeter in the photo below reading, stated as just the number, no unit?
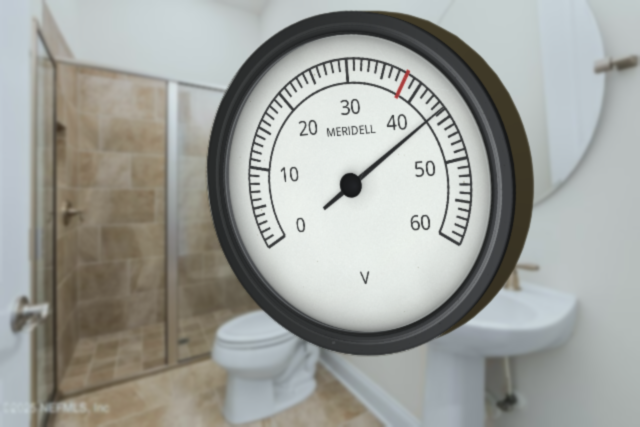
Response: 44
